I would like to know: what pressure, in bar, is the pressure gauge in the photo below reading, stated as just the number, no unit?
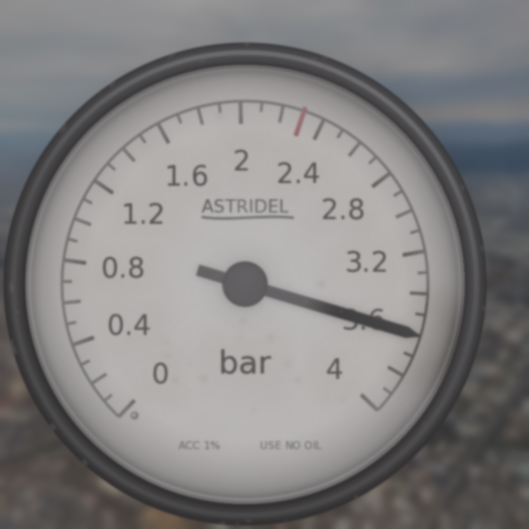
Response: 3.6
